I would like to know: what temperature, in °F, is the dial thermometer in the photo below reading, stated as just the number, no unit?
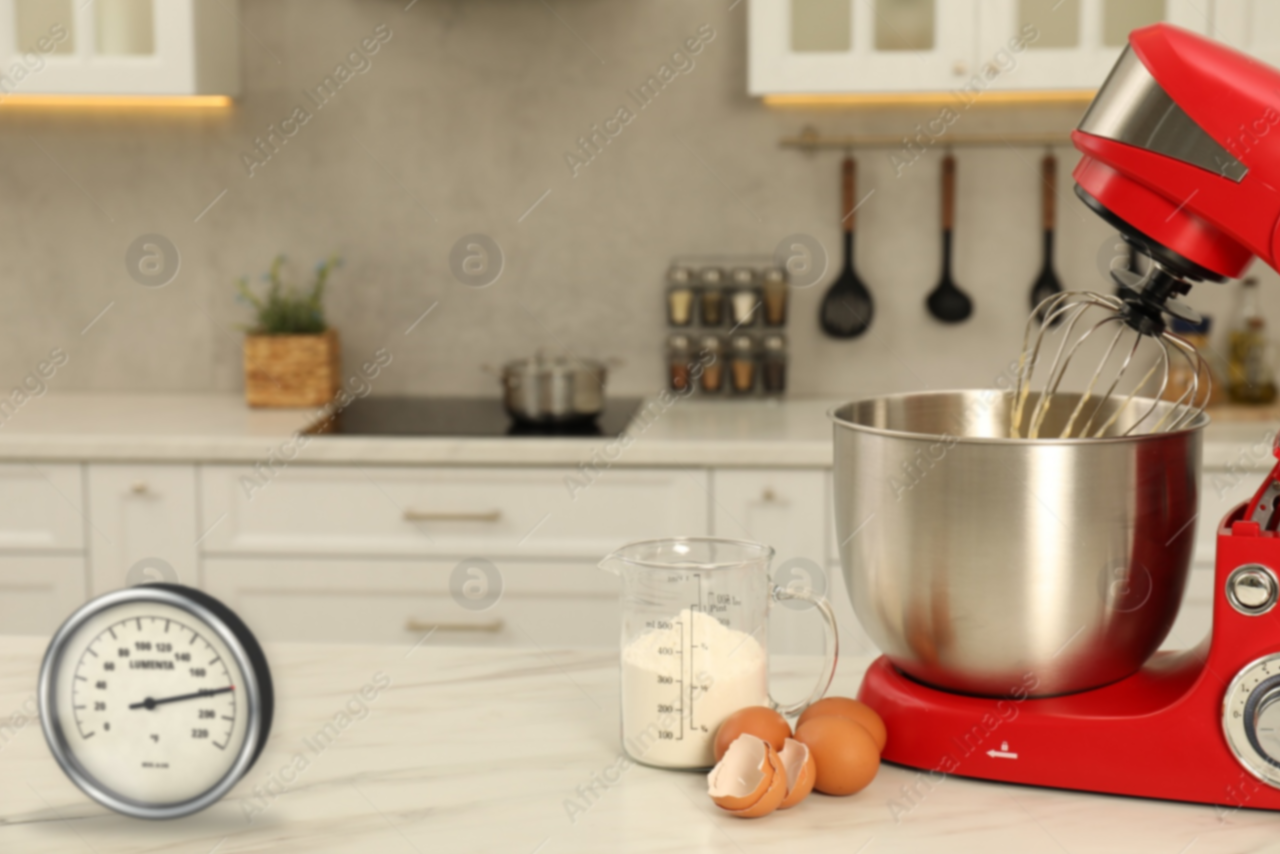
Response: 180
